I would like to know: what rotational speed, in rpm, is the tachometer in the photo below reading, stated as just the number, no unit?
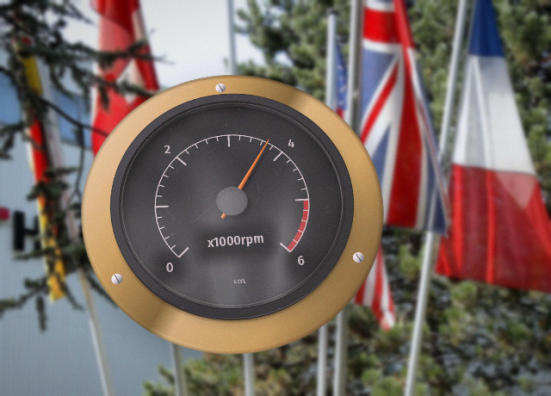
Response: 3700
